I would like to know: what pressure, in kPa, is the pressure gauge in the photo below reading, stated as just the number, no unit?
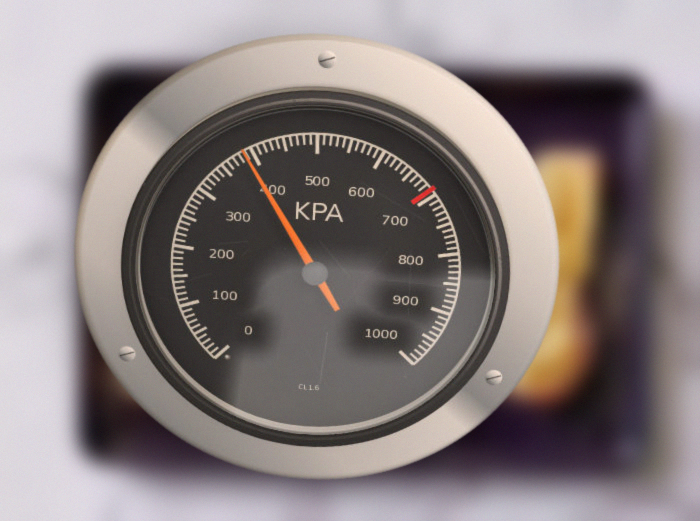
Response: 390
